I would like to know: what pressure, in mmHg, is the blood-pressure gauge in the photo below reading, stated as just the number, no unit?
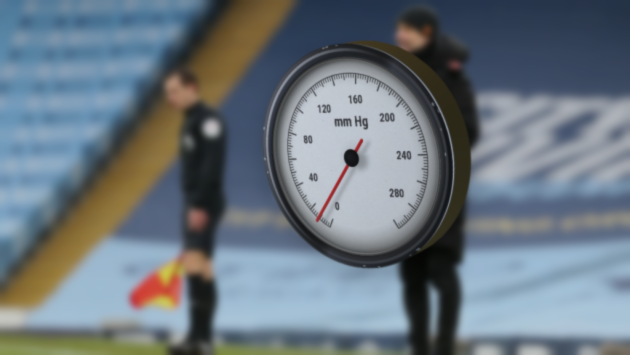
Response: 10
